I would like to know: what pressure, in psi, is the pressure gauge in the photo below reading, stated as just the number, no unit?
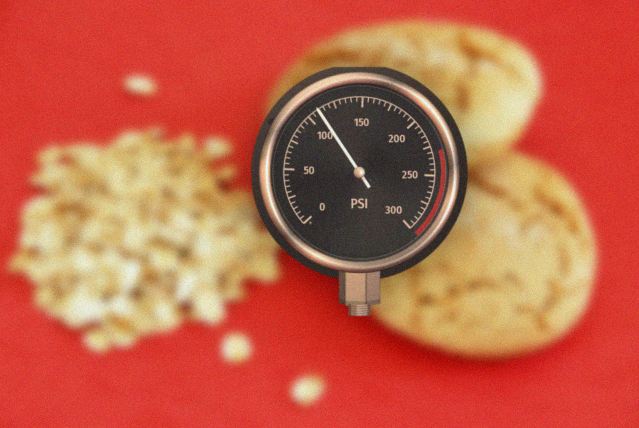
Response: 110
